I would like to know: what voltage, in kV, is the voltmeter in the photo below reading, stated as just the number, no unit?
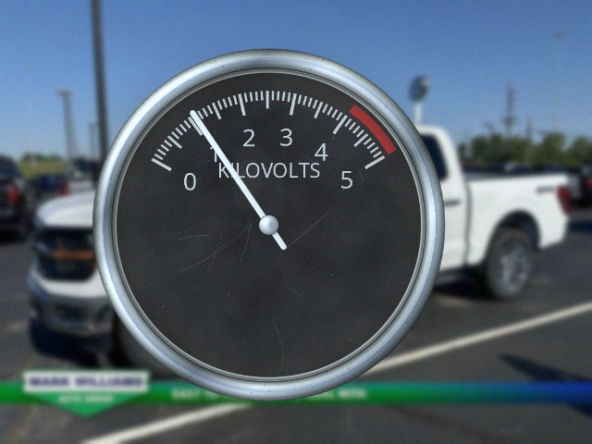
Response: 1.1
